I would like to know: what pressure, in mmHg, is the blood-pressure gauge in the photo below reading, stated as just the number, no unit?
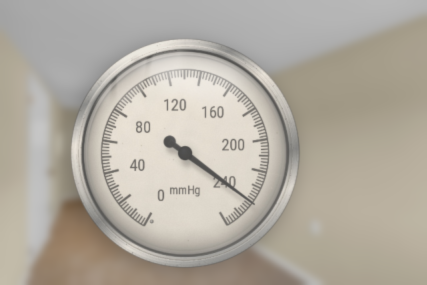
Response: 240
